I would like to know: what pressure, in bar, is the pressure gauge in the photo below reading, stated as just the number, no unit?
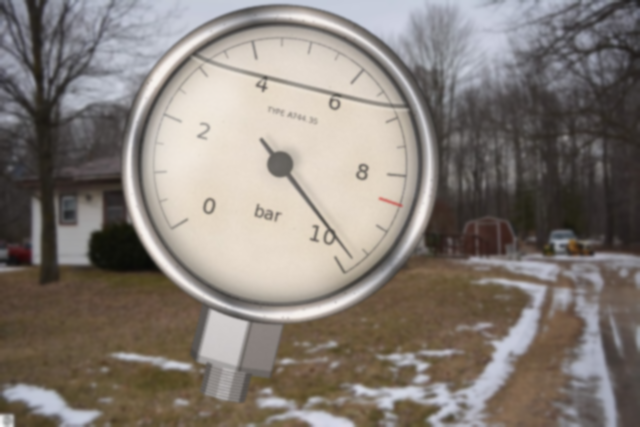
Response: 9.75
